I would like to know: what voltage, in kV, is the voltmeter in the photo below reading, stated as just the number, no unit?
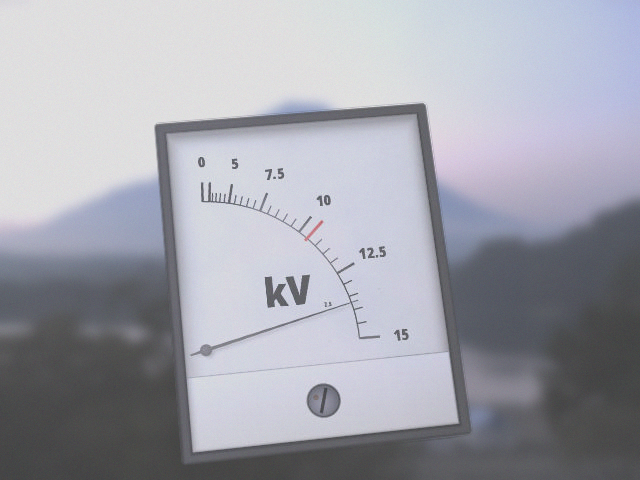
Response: 13.75
